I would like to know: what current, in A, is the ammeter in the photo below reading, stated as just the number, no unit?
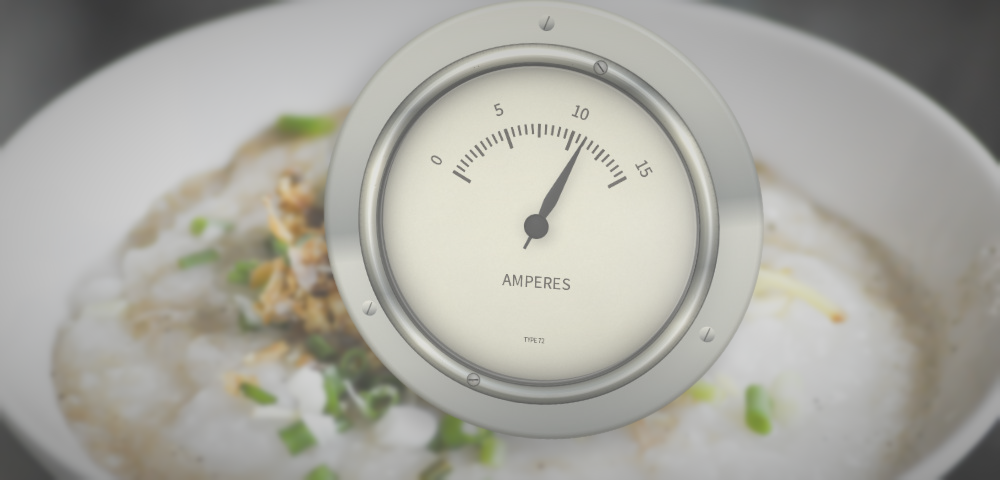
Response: 11
